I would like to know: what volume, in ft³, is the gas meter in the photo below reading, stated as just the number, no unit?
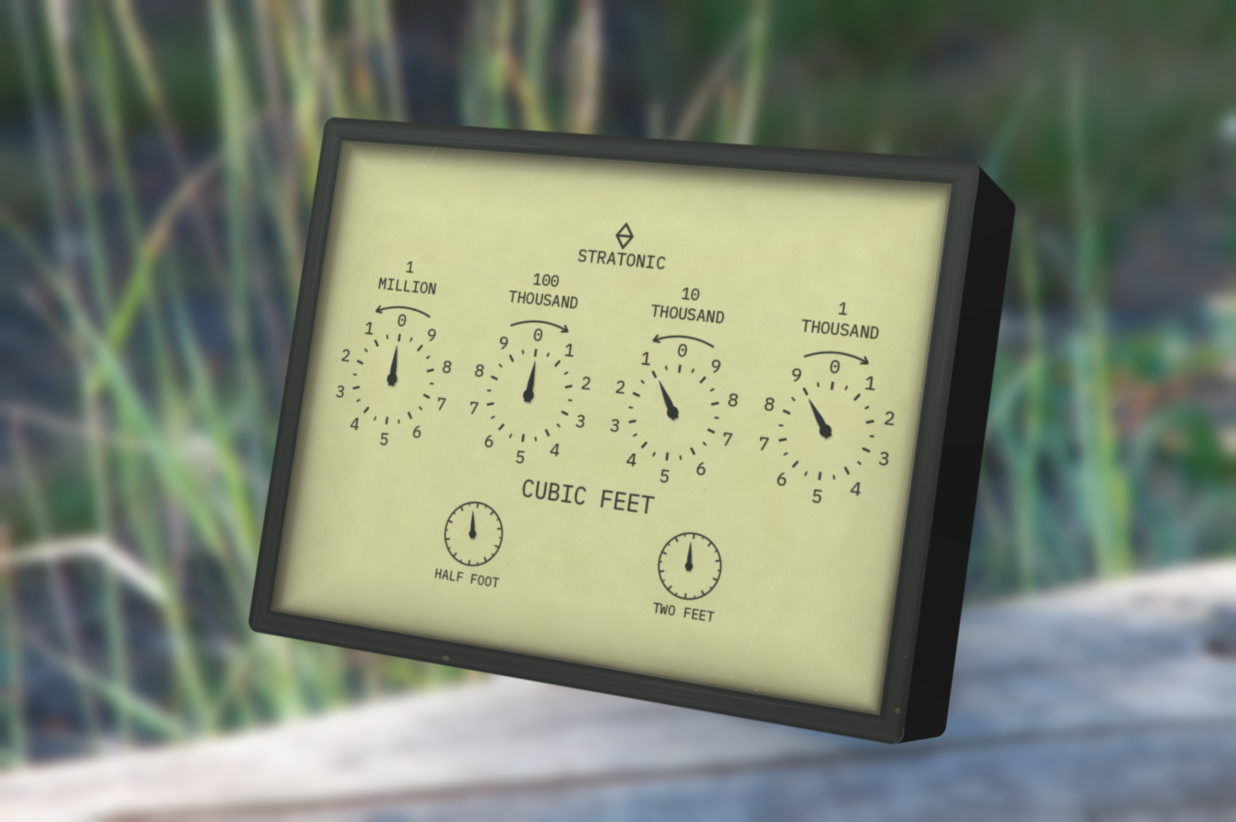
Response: 900
